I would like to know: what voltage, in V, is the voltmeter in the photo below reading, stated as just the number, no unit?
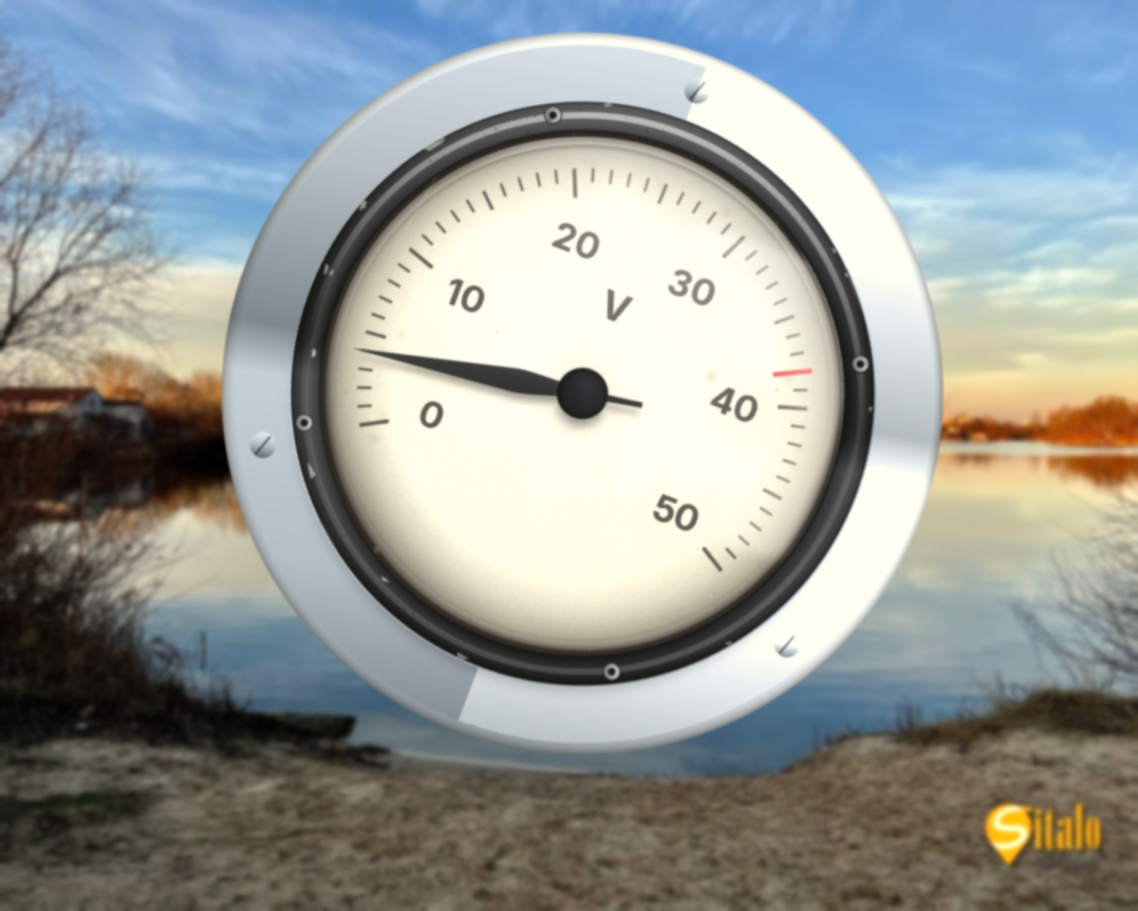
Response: 4
